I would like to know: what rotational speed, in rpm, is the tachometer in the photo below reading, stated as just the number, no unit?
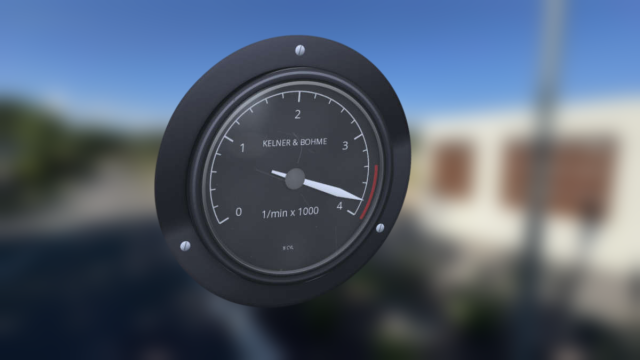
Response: 3800
